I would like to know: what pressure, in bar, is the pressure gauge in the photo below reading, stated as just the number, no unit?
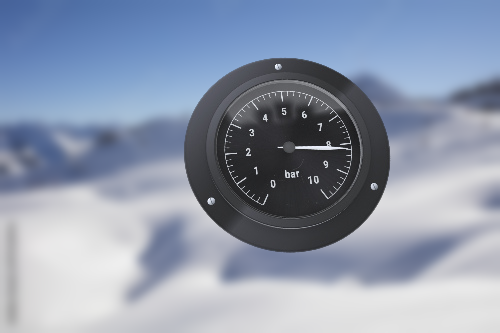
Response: 8.2
